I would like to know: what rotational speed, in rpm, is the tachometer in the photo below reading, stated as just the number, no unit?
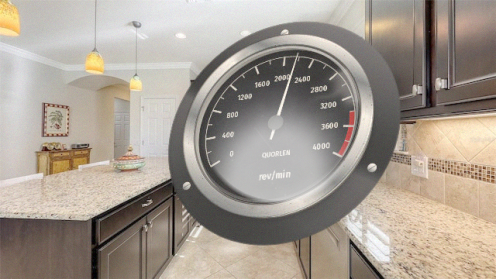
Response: 2200
